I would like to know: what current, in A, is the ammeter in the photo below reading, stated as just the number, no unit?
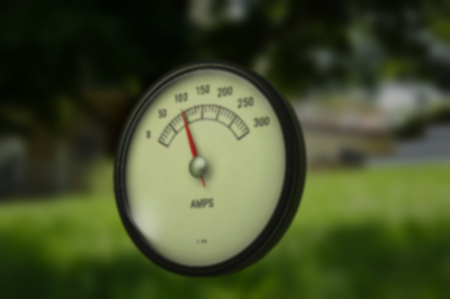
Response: 100
